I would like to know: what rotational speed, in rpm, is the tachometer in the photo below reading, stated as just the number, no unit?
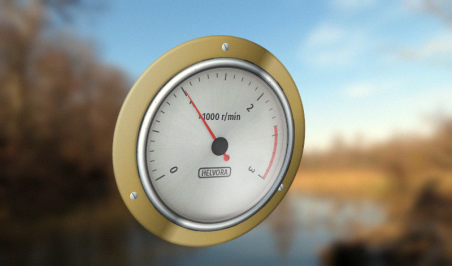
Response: 1000
